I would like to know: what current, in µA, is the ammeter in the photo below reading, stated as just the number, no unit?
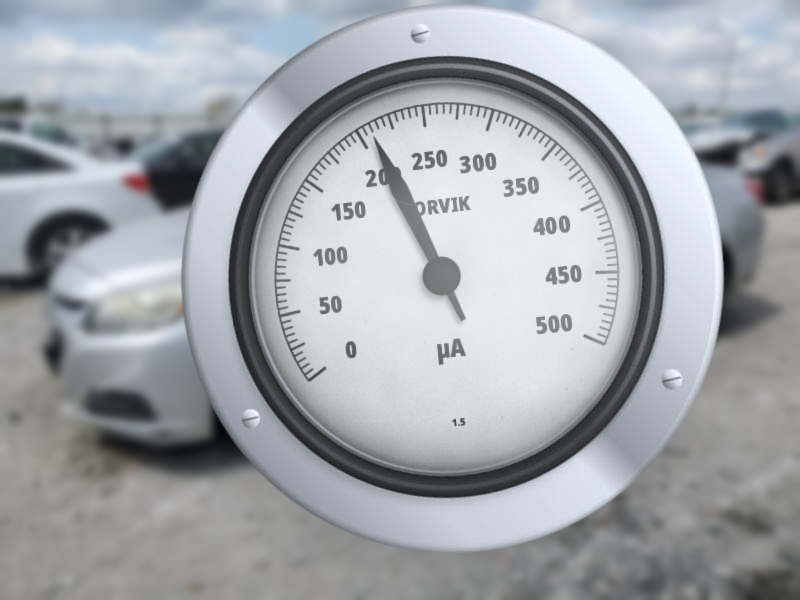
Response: 210
